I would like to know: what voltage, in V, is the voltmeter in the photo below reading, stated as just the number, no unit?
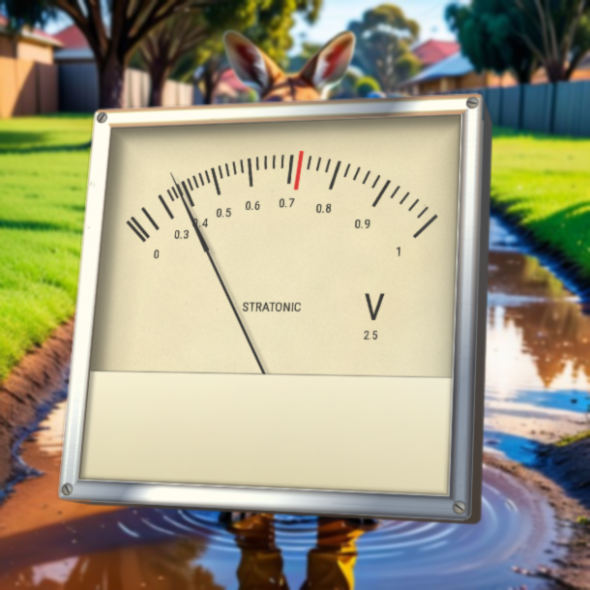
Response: 0.38
